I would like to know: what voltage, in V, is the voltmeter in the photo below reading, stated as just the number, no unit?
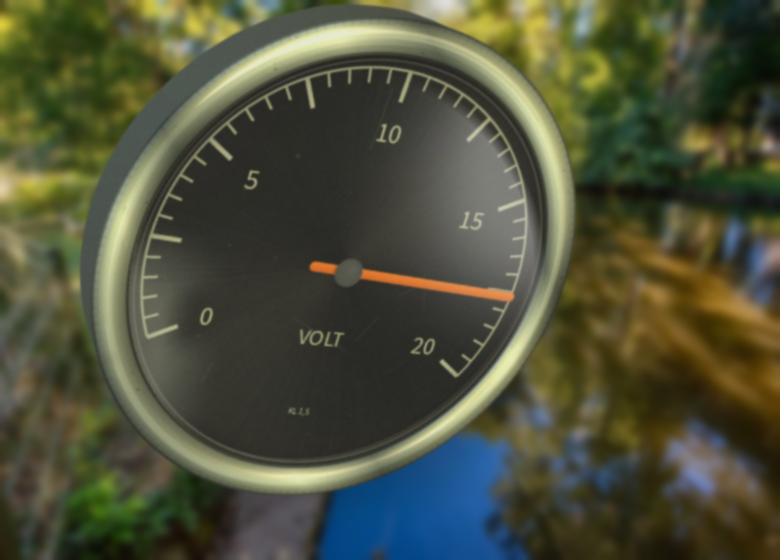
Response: 17.5
